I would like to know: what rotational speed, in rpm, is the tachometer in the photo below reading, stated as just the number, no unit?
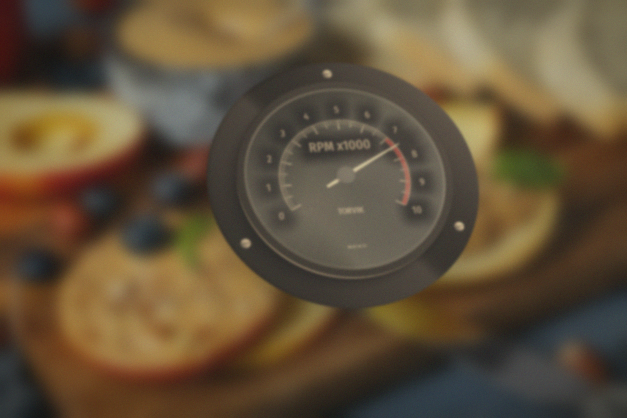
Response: 7500
